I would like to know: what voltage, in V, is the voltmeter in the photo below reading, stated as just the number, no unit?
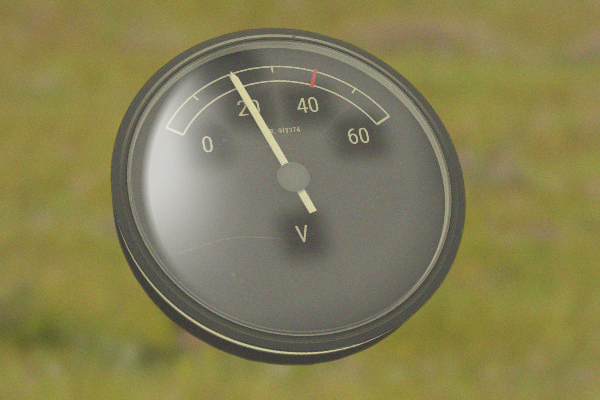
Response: 20
